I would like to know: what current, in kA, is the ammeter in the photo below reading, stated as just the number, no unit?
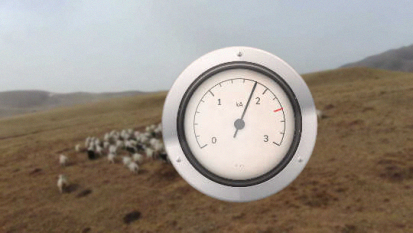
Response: 1.8
